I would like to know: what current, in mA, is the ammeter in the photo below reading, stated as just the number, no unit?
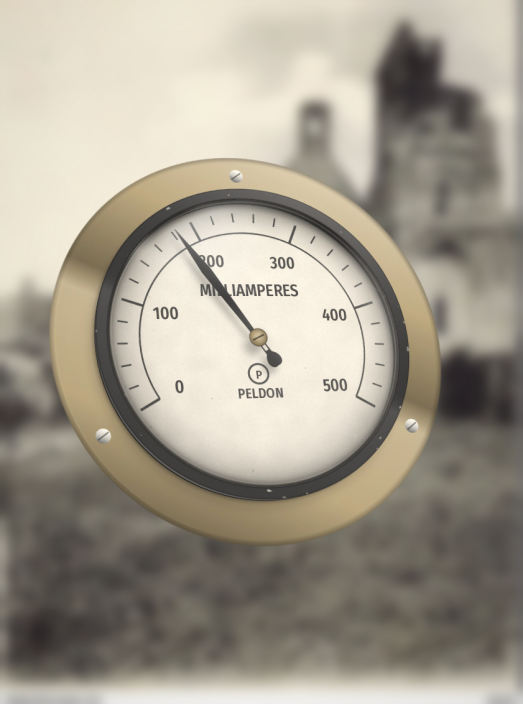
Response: 180
